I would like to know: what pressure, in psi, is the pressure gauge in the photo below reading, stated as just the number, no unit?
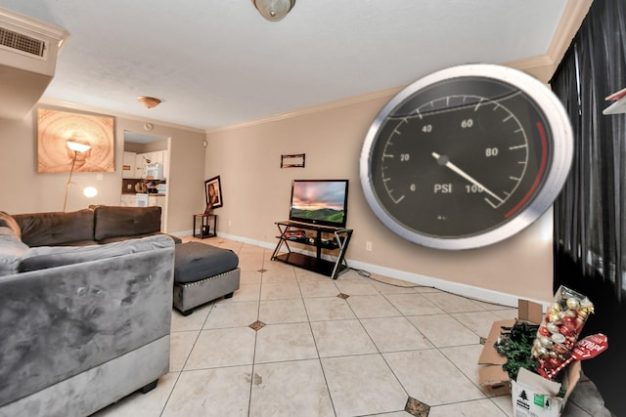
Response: 97.5
